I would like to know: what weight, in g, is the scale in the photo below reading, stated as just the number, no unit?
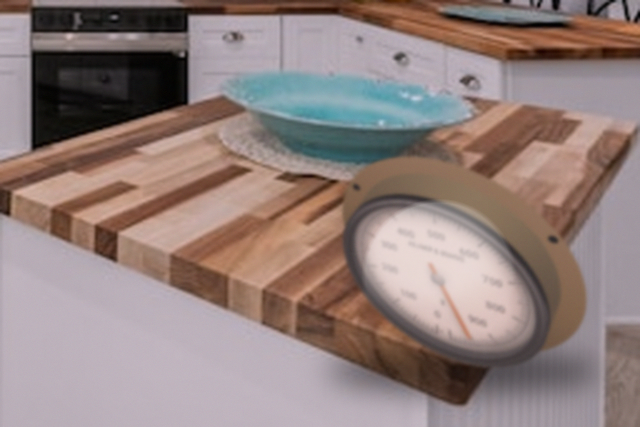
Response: 950
